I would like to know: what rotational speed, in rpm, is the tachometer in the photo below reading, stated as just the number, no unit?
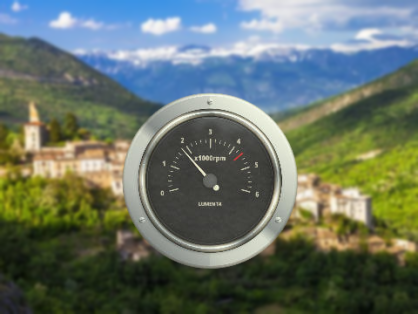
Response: 1800
